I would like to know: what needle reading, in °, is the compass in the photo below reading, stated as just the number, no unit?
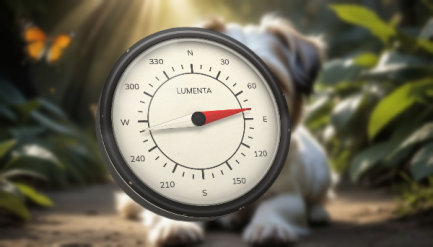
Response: 80
